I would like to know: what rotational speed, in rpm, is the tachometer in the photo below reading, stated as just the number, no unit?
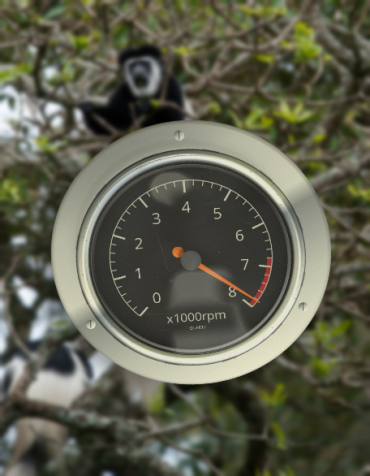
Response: 7800
